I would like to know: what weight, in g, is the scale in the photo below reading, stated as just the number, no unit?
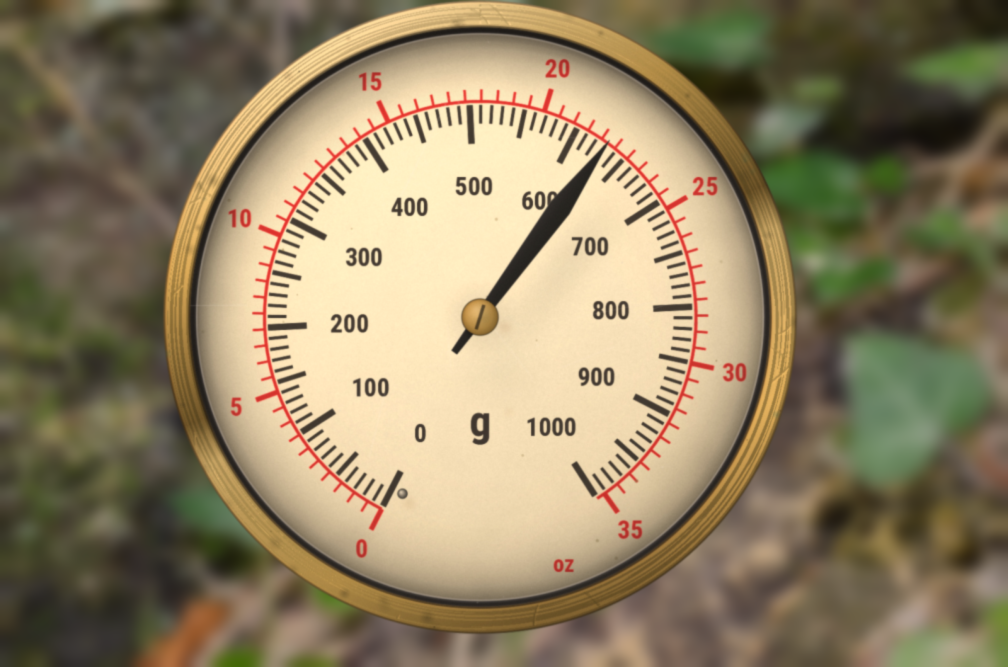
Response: 630
